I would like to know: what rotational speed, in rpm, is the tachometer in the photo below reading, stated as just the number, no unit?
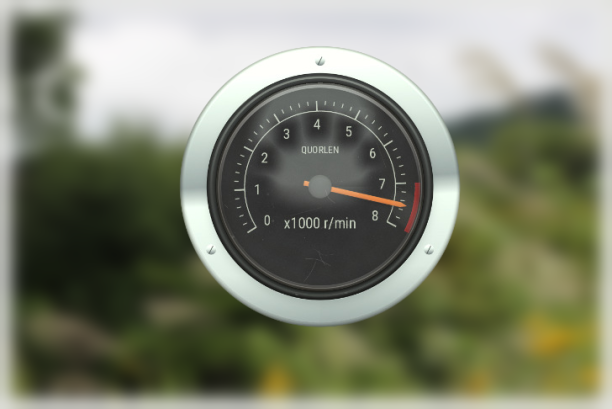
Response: 7500
